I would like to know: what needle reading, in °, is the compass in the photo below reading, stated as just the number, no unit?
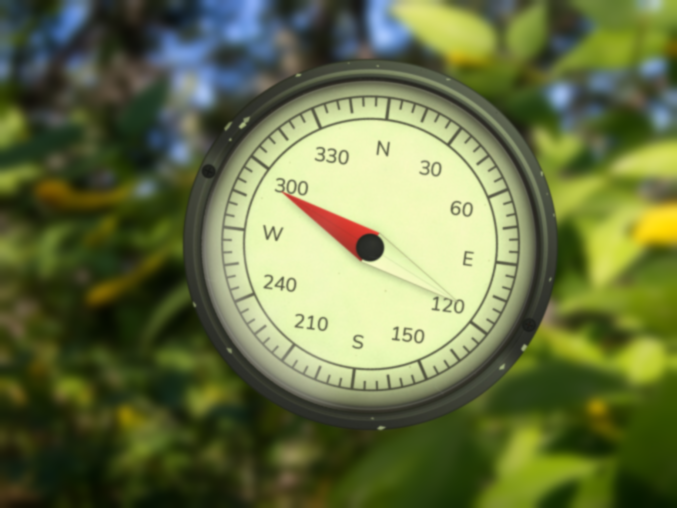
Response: 295
